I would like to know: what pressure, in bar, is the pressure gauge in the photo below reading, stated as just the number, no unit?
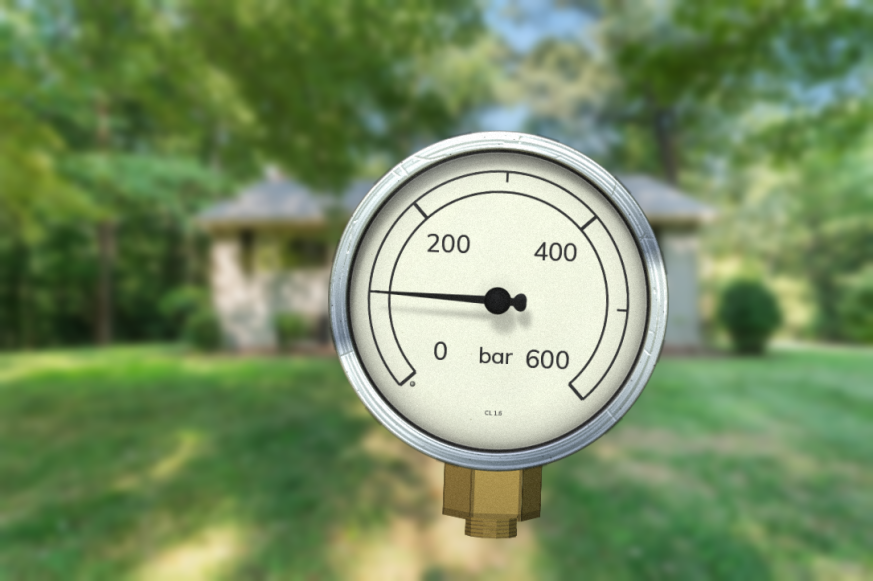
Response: 100
